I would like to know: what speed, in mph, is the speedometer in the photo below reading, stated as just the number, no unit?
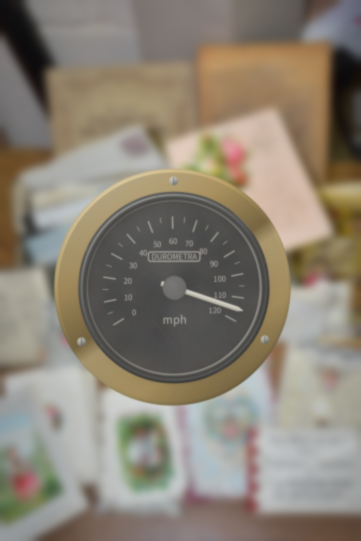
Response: 115
